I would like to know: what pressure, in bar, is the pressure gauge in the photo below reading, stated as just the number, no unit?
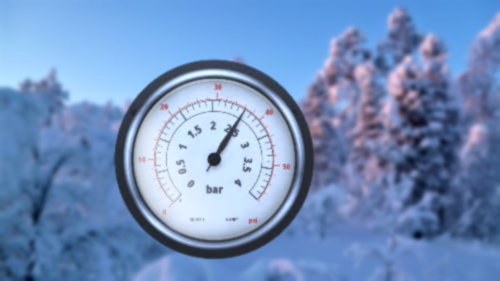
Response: 2.5
